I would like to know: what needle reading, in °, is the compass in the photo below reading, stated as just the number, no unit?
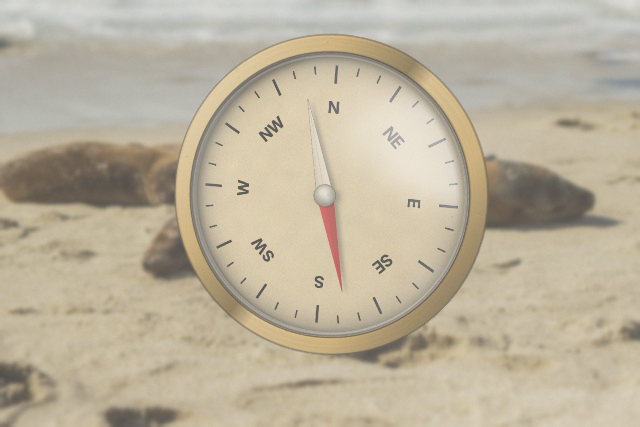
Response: 165
